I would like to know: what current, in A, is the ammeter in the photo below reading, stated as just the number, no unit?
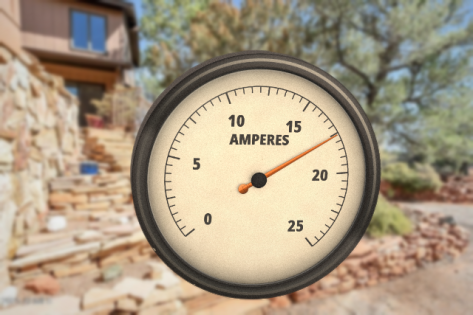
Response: 17.5
